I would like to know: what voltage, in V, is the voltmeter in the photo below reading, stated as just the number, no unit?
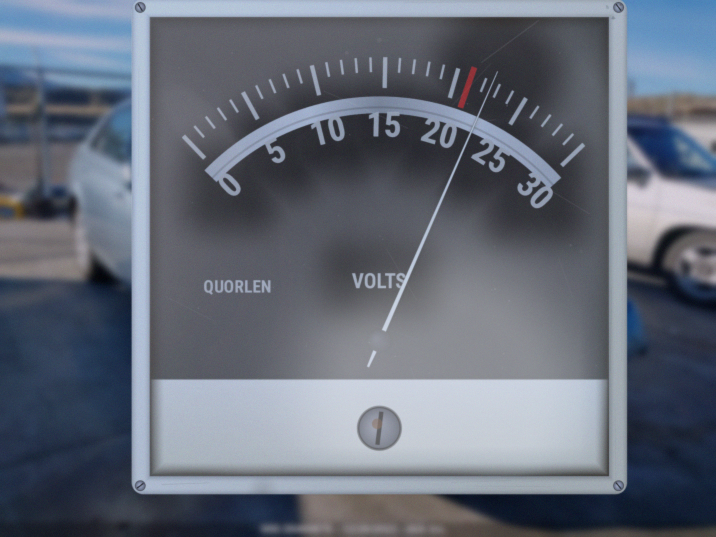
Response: 22.5
